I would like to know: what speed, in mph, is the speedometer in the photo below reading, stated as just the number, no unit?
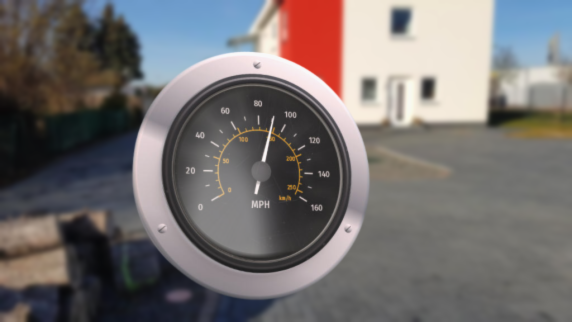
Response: 90
